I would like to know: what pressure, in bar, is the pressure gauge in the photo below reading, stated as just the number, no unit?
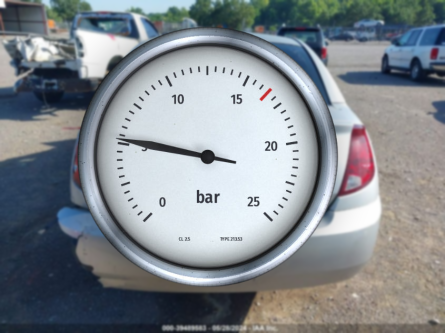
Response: 5.25
